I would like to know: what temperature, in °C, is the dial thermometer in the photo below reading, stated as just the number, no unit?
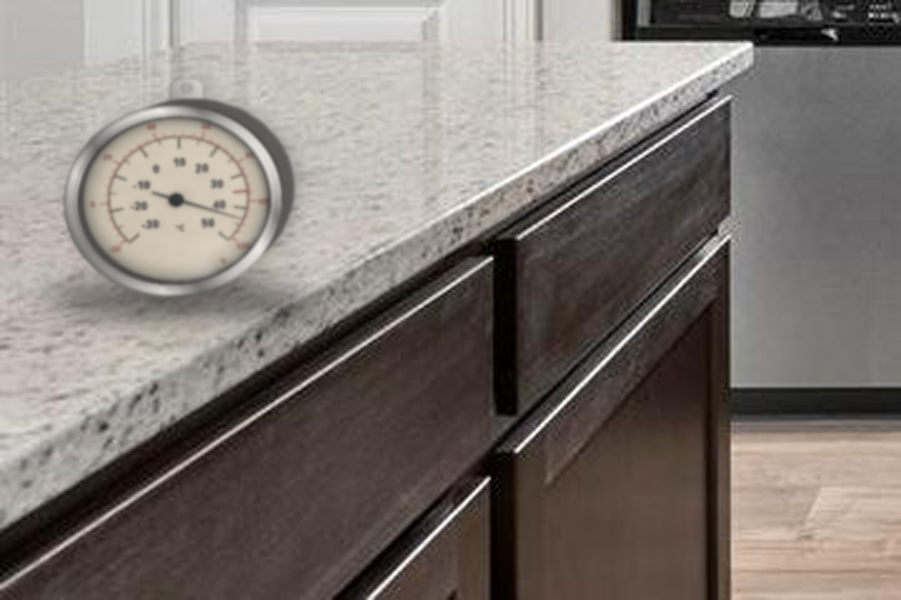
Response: 42.5
